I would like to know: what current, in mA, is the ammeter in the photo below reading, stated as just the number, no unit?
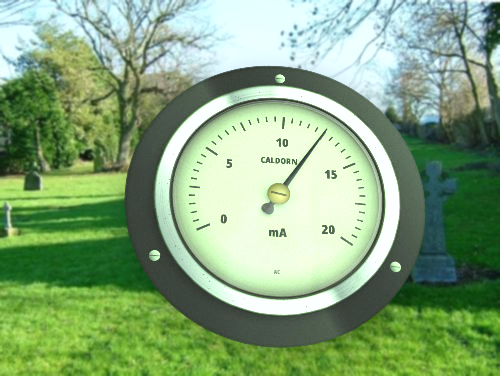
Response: 12.5
